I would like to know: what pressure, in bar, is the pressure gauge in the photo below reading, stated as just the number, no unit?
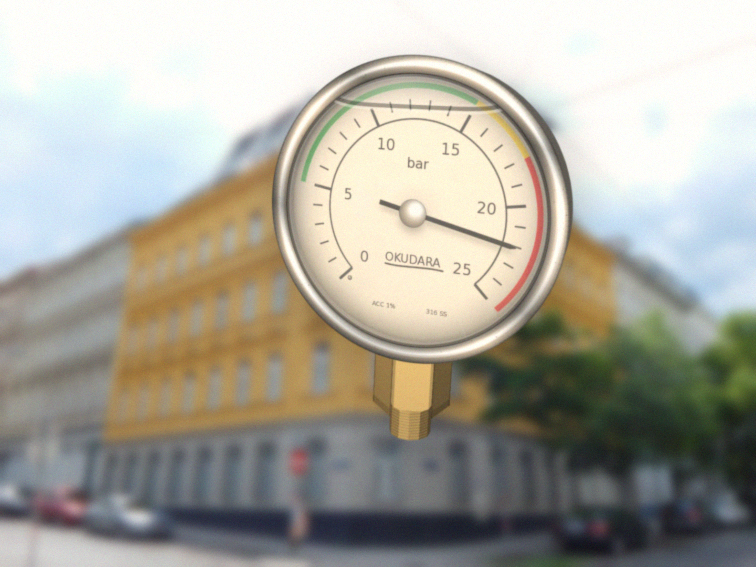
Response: 22
